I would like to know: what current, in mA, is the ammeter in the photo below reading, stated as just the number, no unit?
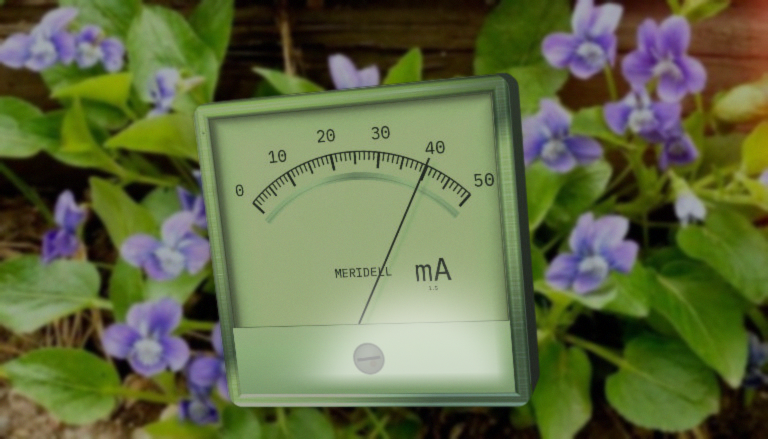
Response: 40
